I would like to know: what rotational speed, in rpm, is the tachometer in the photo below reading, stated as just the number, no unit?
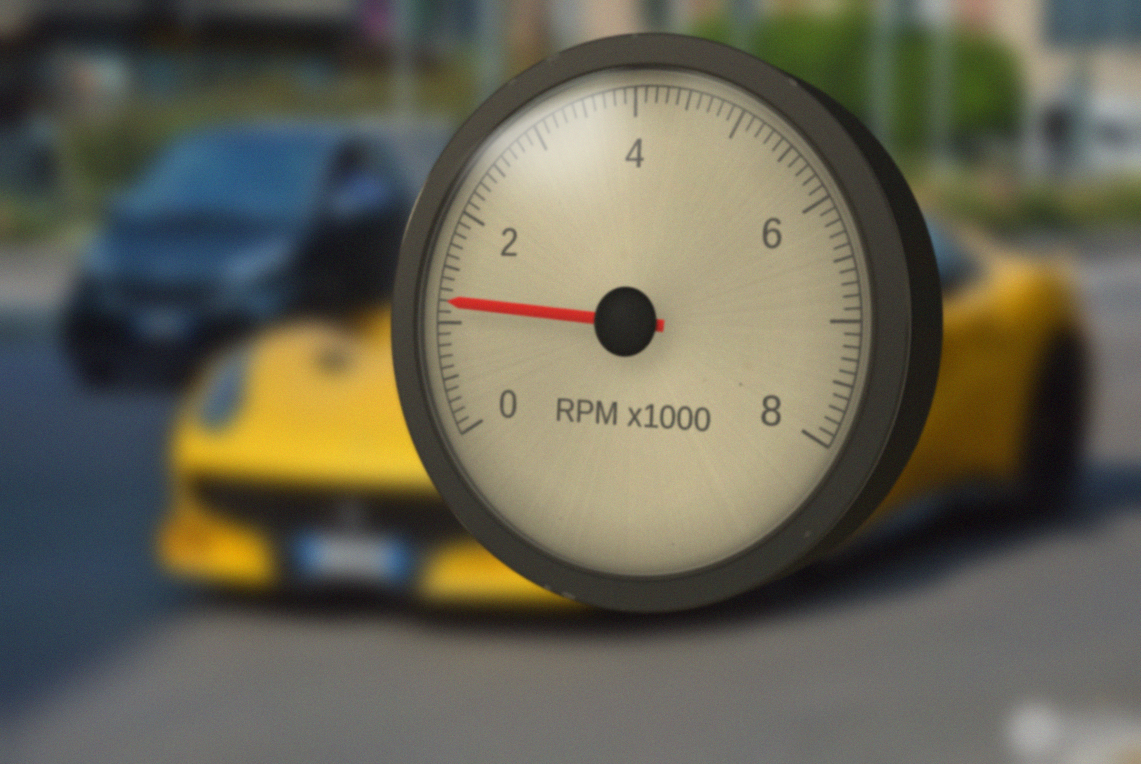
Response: 1200
